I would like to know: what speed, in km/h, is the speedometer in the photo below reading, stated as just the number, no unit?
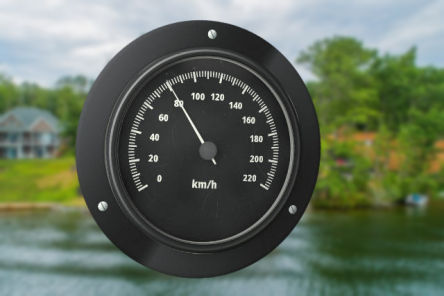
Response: 80
